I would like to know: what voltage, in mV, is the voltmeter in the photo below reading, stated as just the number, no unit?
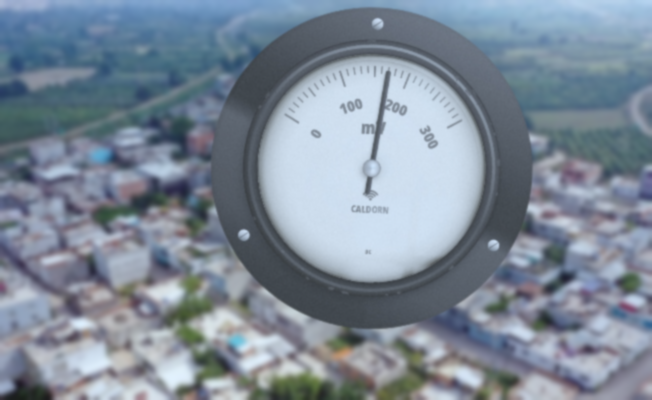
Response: 170
